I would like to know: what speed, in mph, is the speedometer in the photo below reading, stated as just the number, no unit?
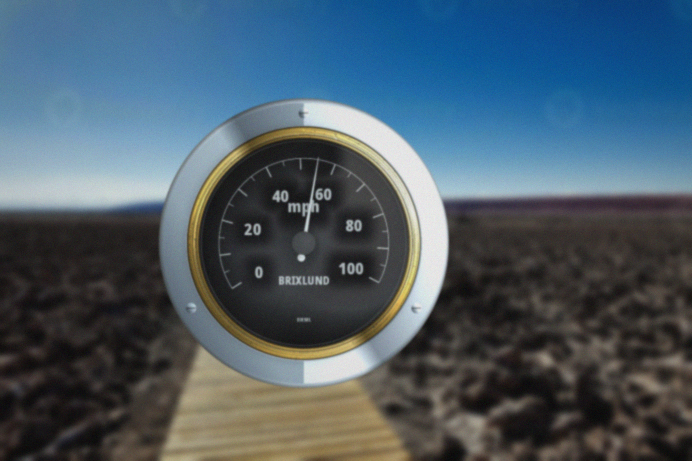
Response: 55
